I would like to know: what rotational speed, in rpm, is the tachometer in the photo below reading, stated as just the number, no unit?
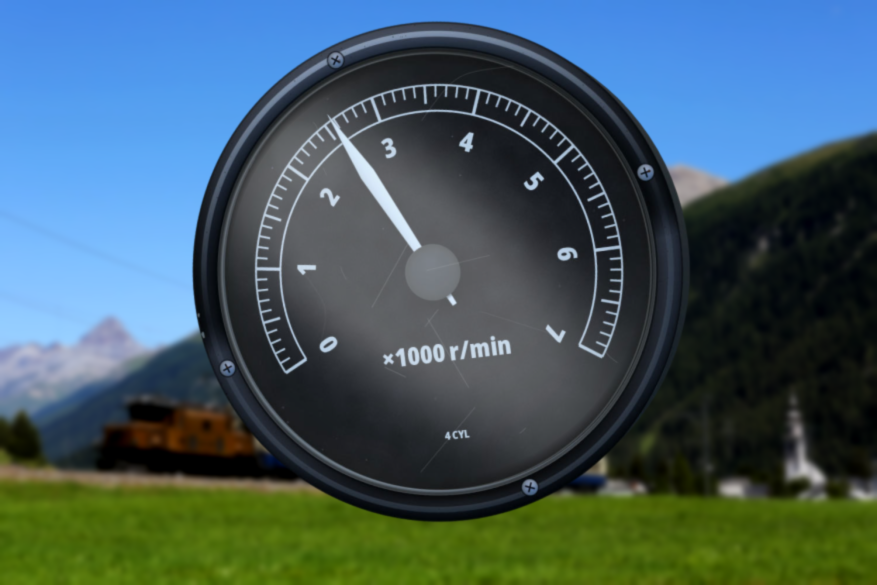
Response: 2600
